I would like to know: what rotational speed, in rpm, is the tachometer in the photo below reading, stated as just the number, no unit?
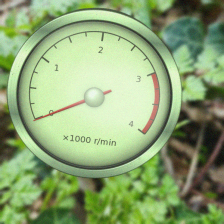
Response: 0
